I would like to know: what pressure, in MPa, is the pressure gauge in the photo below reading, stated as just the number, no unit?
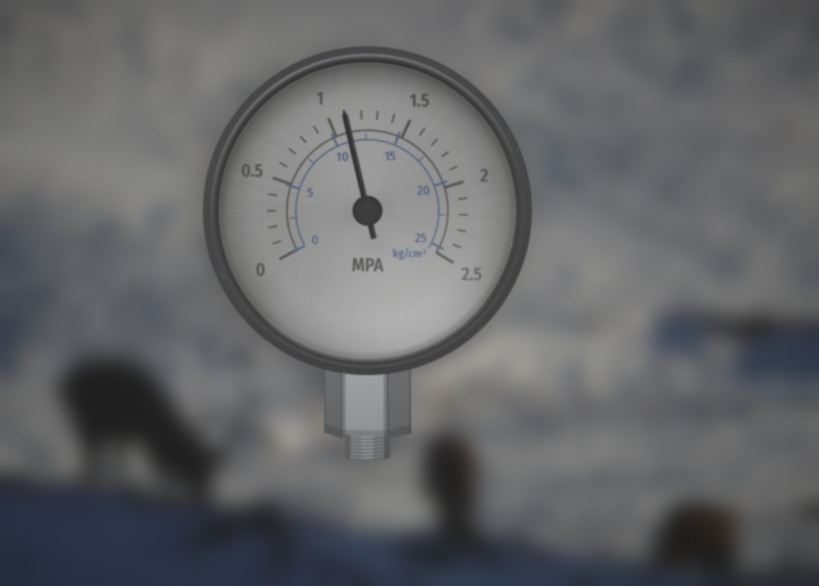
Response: 1.1
